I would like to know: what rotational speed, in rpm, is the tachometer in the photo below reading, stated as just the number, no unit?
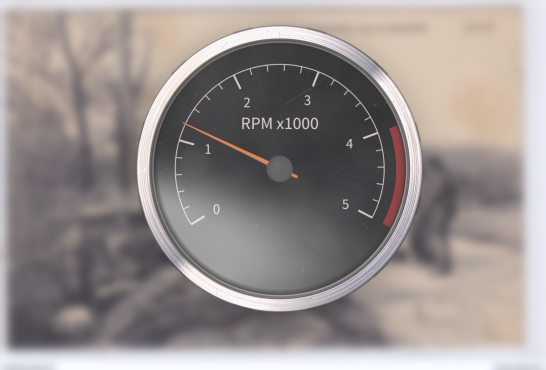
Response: 1200
